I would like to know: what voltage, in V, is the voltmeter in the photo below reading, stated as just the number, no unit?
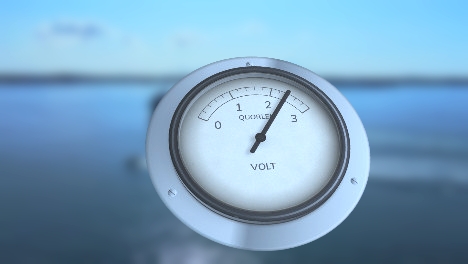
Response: 2.4
